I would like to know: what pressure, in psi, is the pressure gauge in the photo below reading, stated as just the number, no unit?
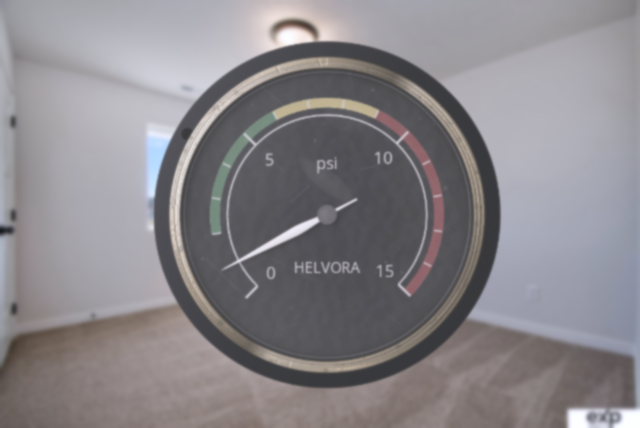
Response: 1
